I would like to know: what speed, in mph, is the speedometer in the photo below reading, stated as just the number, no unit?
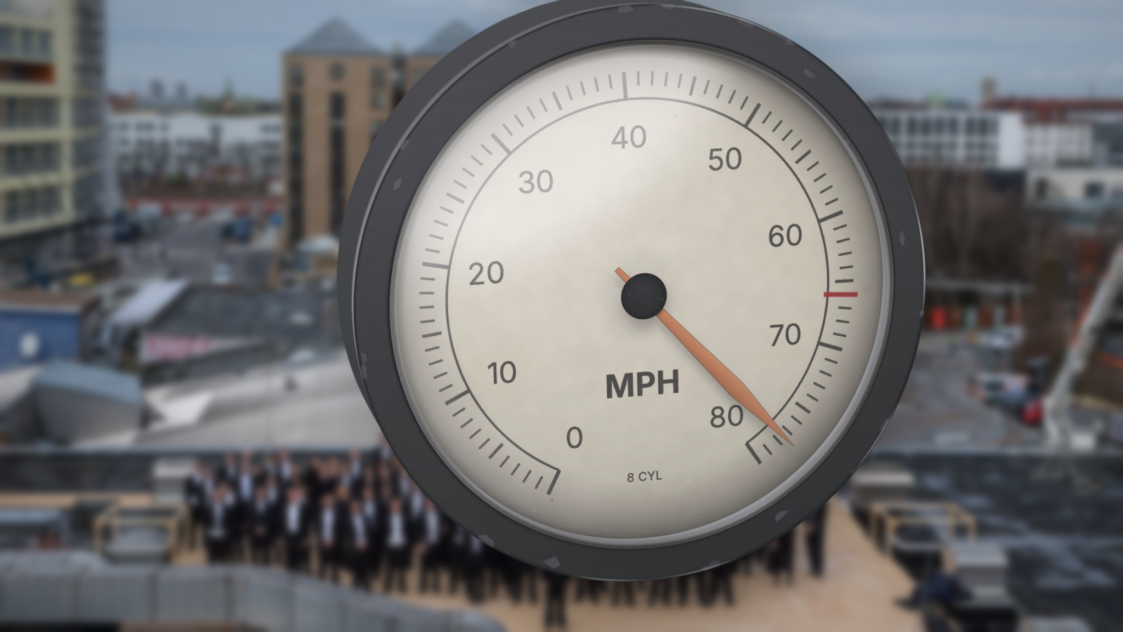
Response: 77.5
